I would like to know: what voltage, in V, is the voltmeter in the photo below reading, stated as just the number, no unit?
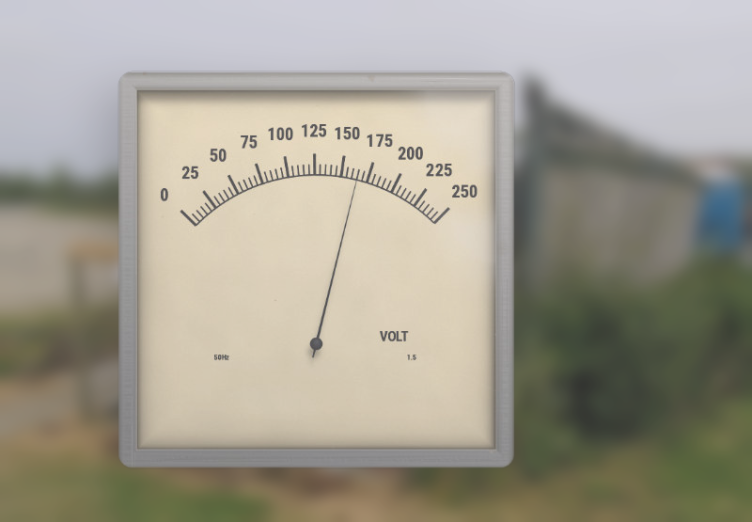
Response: 165
